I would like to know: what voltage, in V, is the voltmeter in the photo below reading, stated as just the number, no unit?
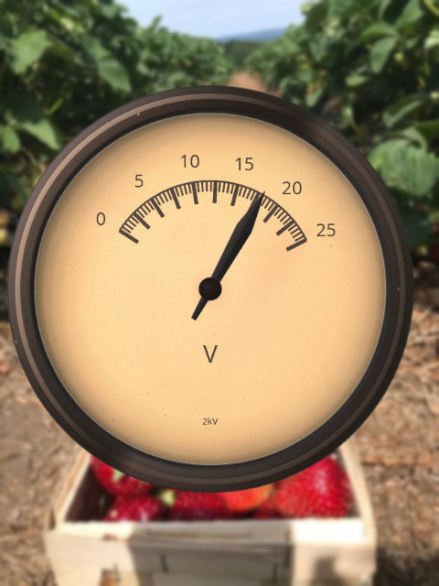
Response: 18
